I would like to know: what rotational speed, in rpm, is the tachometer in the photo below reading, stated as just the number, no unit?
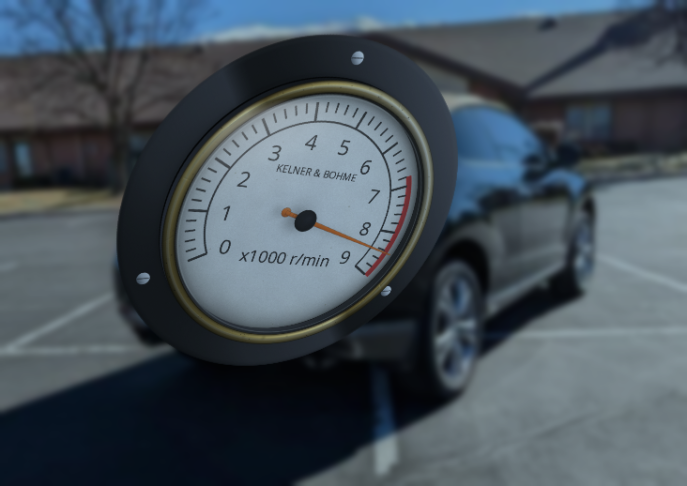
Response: 8400
